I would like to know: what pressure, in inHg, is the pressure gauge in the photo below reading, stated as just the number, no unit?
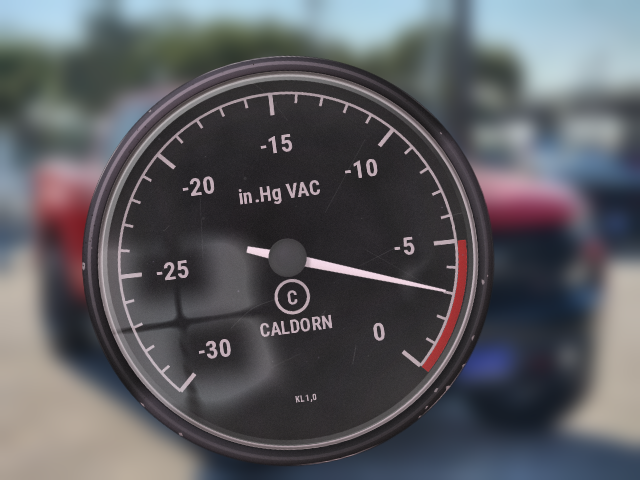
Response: -3
